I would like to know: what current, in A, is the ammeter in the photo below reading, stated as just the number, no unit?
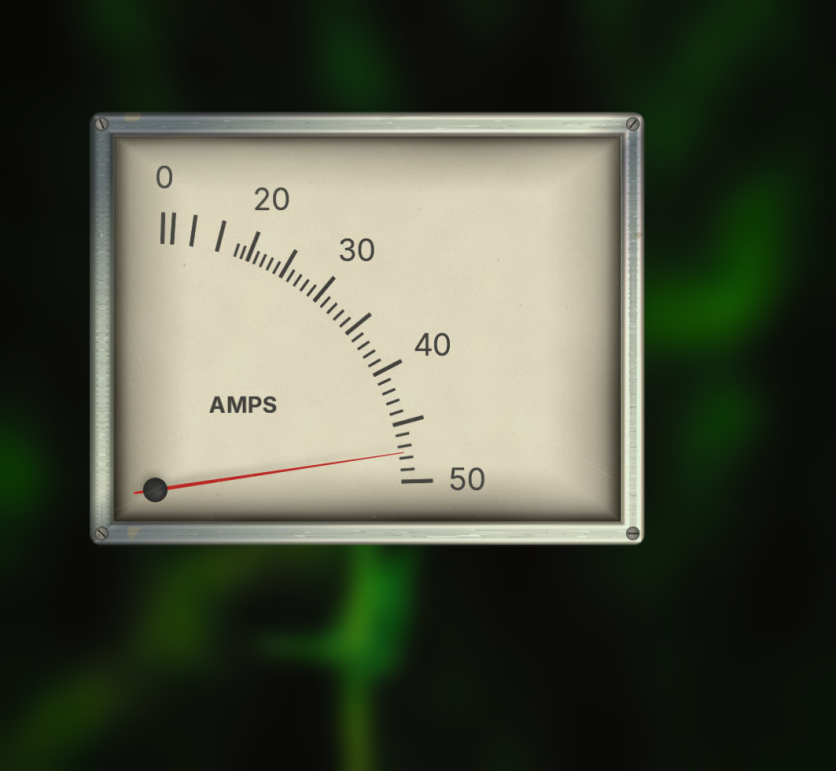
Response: 47.5
